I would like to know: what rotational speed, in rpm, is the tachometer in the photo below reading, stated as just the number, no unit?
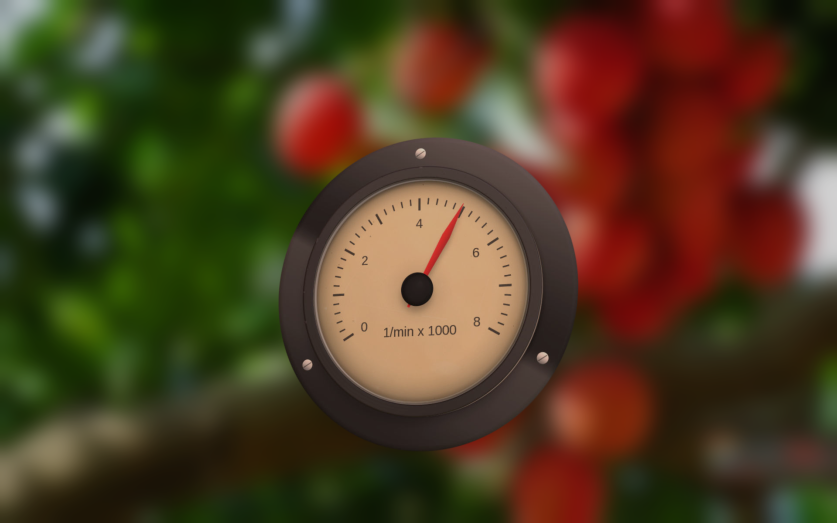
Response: 5000
